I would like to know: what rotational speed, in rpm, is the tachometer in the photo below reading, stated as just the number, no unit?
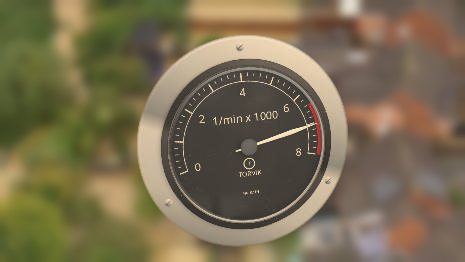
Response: 7000
